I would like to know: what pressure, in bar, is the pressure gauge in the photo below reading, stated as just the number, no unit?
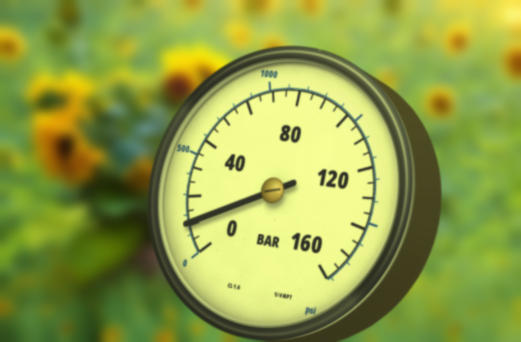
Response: 10
